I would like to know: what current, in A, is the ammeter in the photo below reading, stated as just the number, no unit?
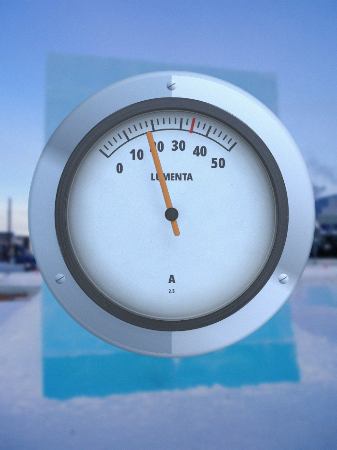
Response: 18
